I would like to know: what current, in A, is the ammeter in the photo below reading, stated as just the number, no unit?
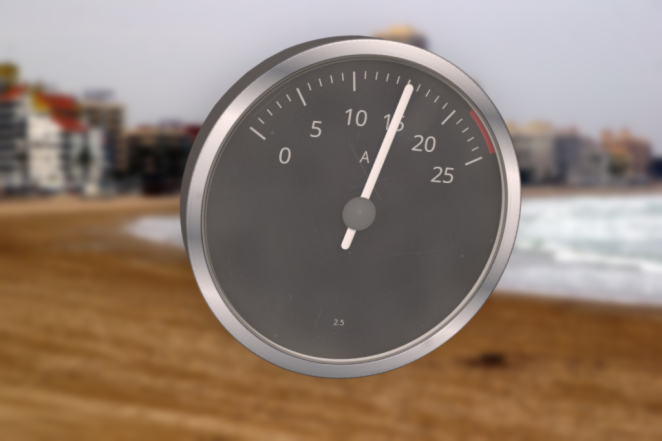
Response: 15
